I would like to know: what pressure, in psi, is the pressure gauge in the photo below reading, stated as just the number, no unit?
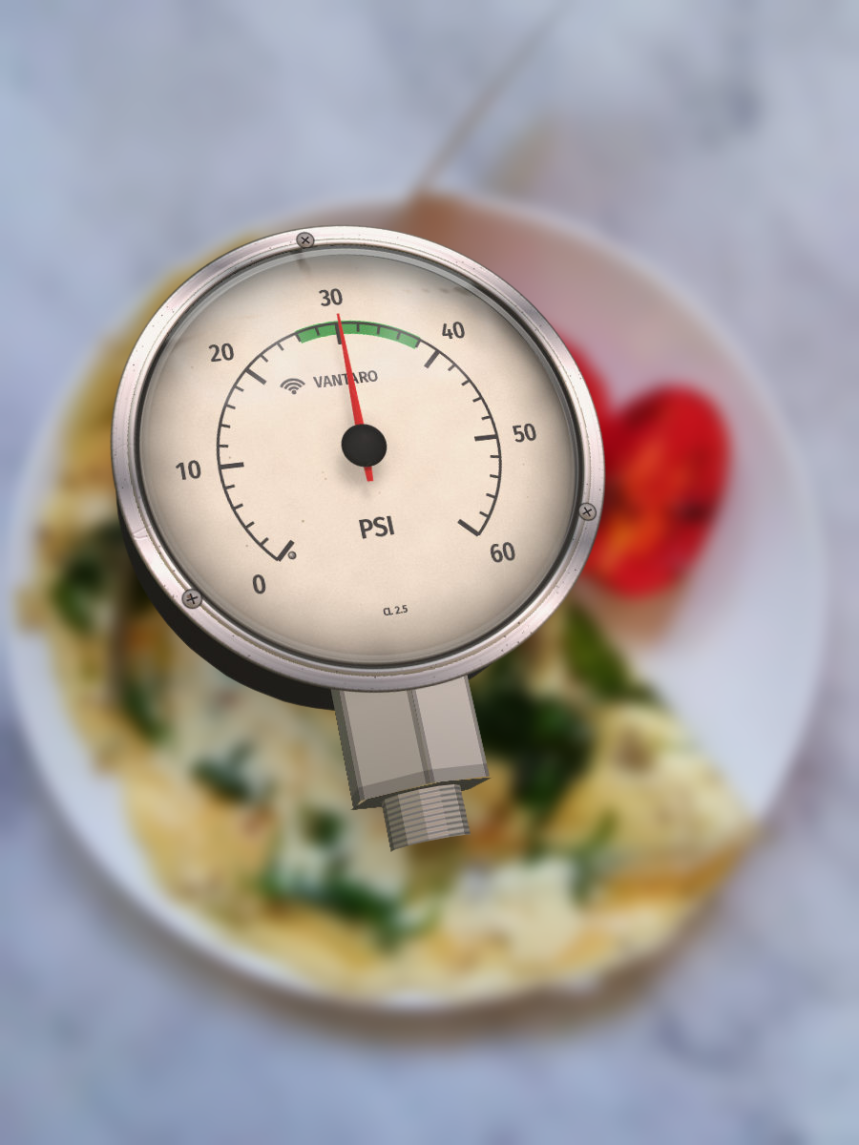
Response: 30
